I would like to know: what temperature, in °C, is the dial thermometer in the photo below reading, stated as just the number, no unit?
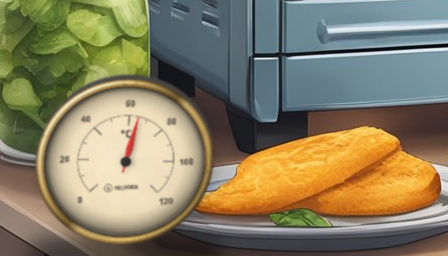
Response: 65
